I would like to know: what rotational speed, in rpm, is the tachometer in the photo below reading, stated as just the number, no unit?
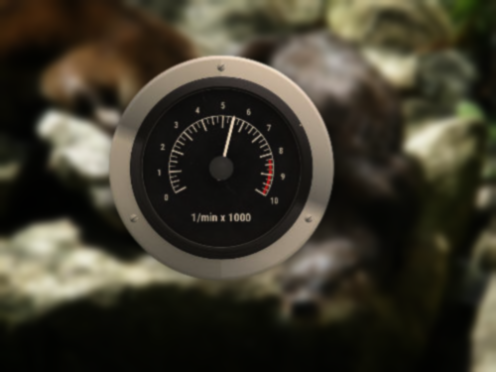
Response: 5500
